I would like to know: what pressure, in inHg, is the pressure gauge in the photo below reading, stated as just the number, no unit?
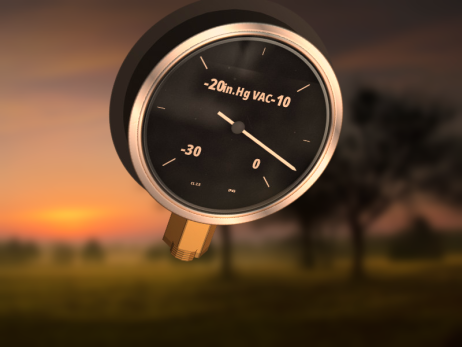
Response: -2.5
